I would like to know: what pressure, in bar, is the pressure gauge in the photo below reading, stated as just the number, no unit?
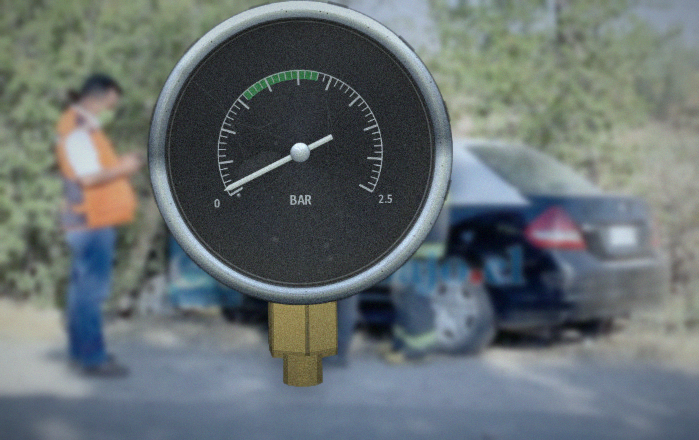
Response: 0.05
